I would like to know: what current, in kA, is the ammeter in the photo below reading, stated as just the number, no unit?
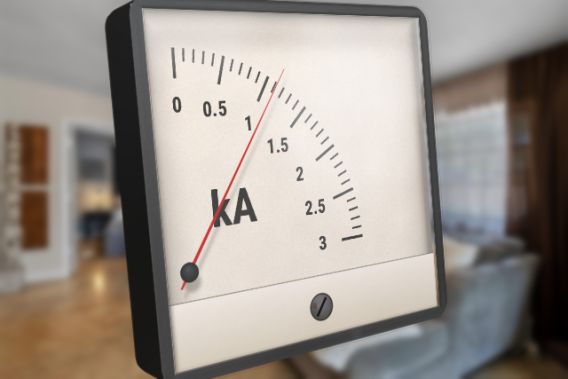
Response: 1.1
